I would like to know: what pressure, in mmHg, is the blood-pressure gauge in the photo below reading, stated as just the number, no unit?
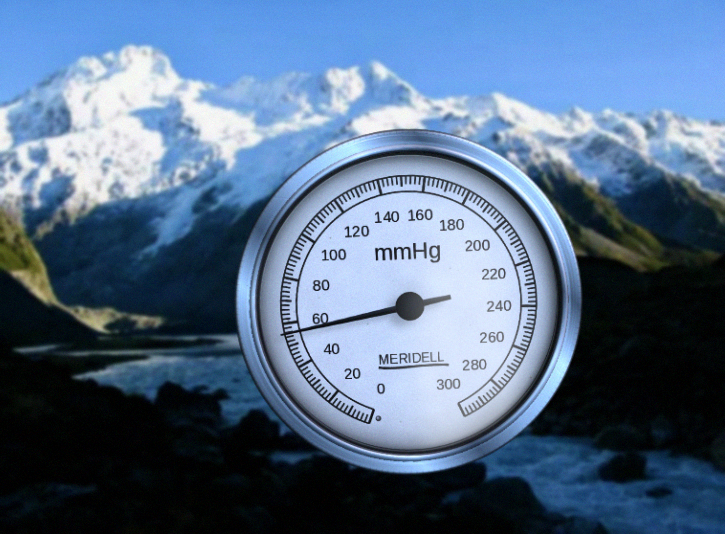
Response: 56
